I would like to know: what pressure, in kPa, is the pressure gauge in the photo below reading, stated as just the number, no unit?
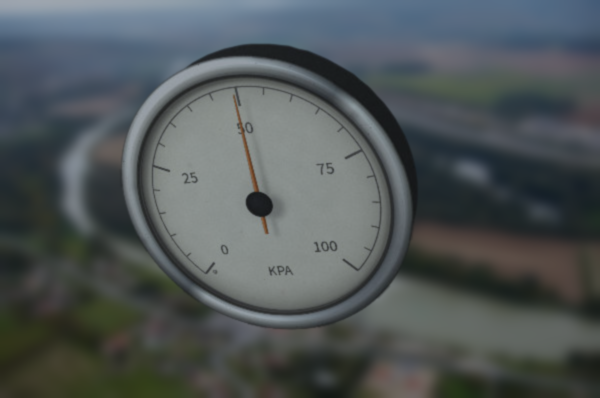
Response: 50
